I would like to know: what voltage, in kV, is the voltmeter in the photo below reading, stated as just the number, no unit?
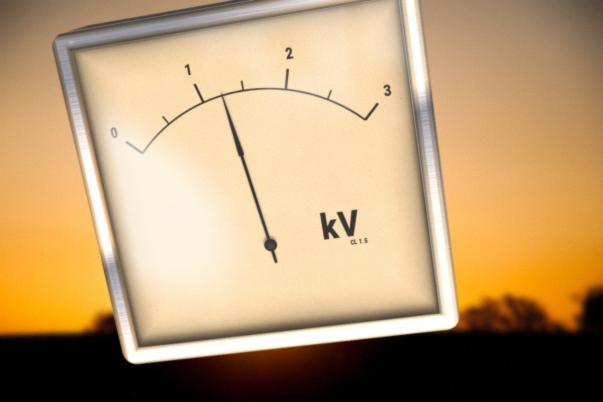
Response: 1.25
